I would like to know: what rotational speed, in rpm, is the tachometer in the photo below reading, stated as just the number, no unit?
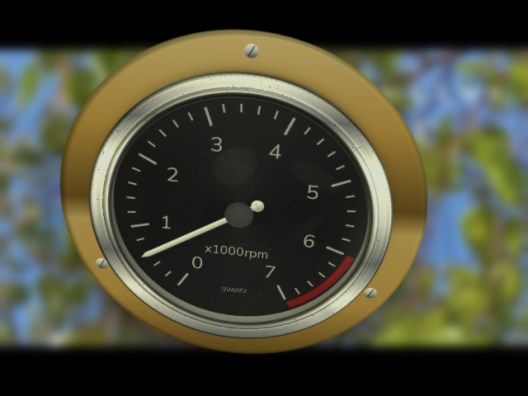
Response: 600
